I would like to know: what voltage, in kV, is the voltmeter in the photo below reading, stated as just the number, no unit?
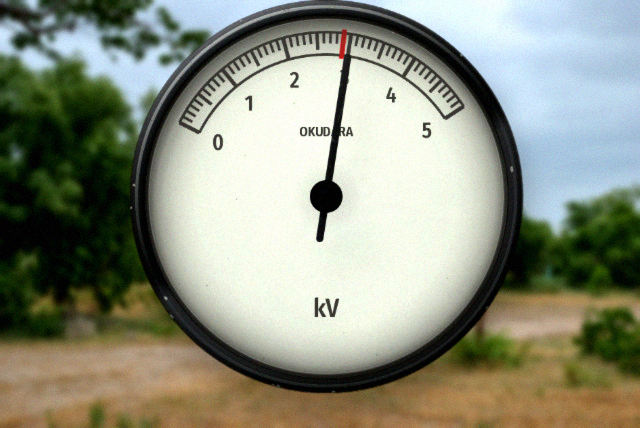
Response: 3
